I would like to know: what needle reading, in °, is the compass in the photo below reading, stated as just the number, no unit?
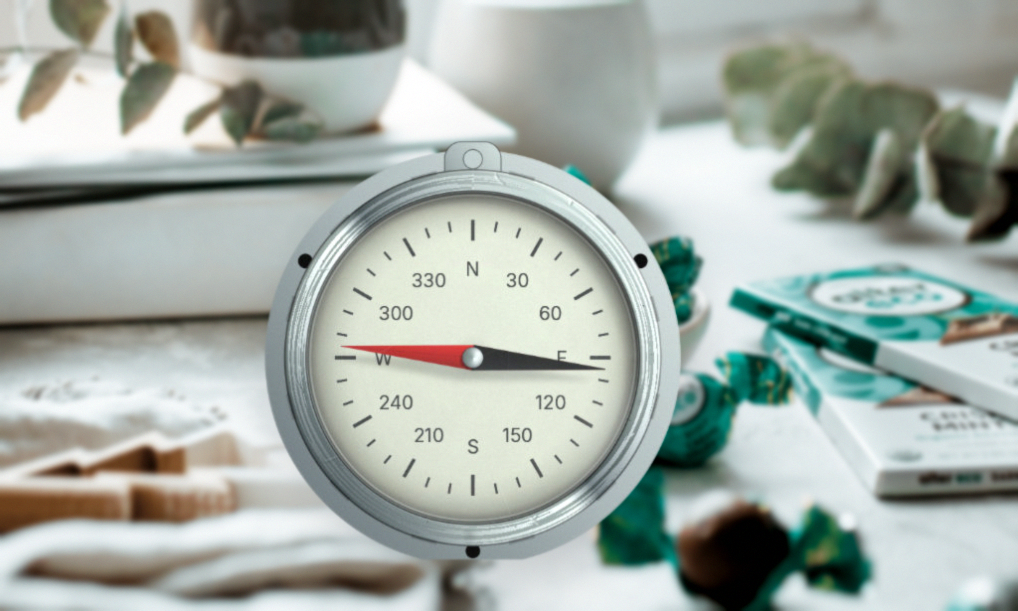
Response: 275
